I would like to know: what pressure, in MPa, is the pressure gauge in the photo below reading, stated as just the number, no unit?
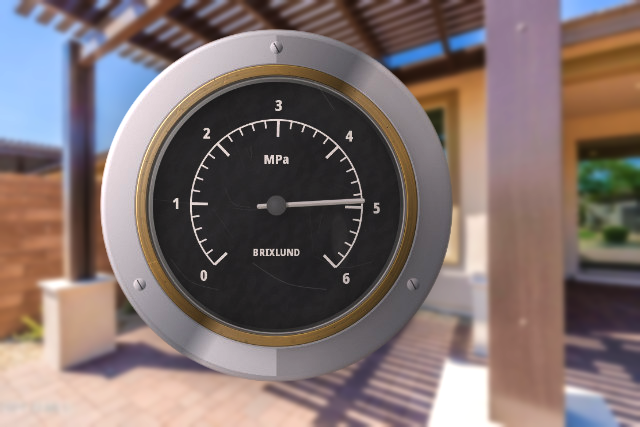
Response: 4.9
